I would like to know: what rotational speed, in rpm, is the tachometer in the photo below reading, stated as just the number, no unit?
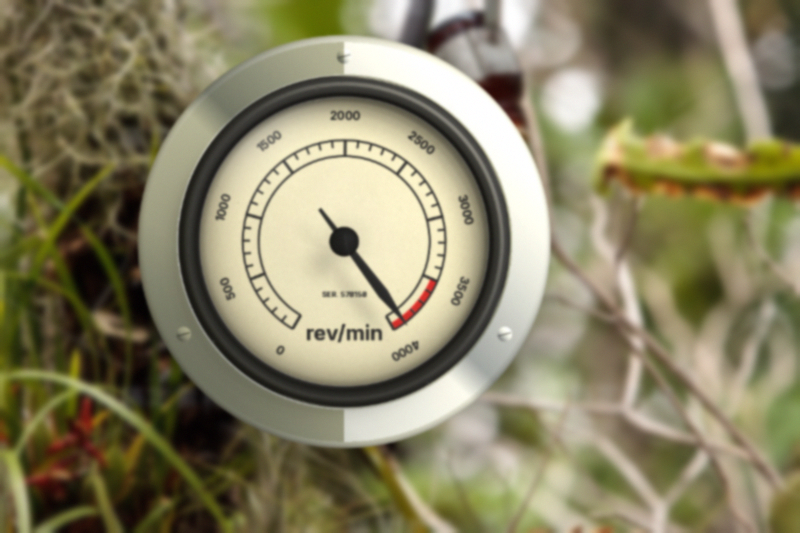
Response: 3900
